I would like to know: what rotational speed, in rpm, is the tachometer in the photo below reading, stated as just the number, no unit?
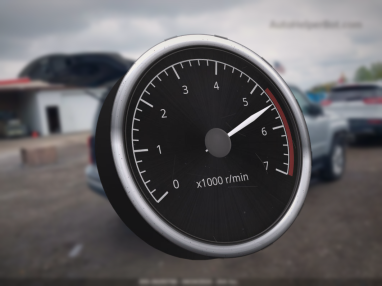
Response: 5500
